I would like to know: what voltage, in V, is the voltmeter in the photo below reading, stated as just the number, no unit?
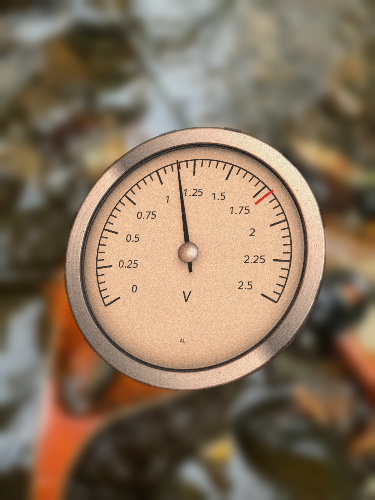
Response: 1.15
